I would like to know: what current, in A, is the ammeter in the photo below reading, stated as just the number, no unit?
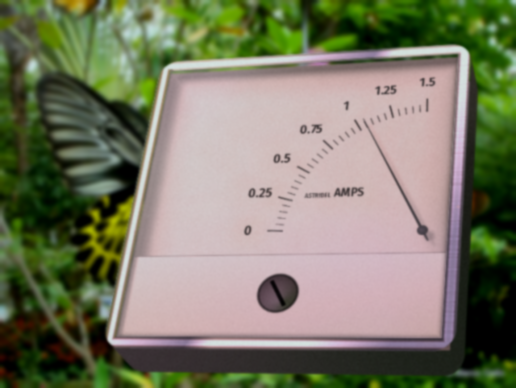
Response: 1.05
